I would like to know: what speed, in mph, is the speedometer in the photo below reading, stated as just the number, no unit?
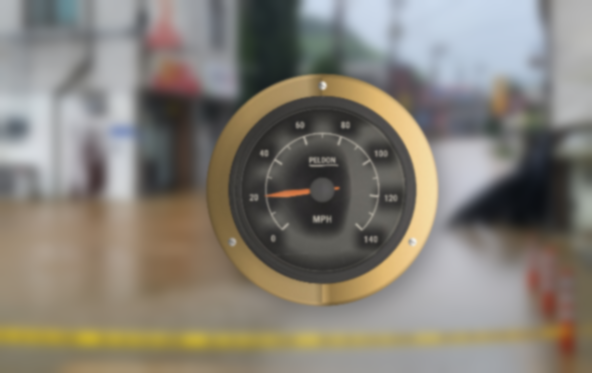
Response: 20
